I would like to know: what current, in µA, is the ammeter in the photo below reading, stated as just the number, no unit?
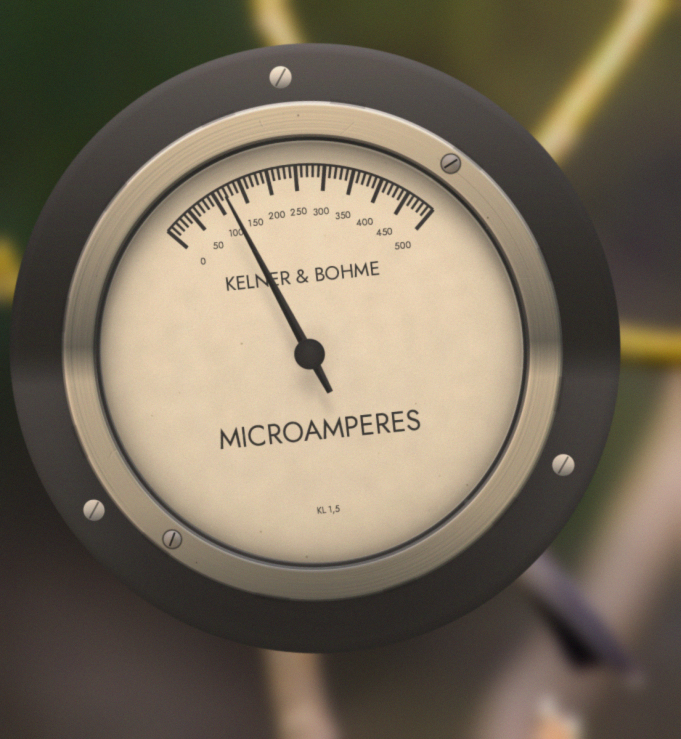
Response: 120
